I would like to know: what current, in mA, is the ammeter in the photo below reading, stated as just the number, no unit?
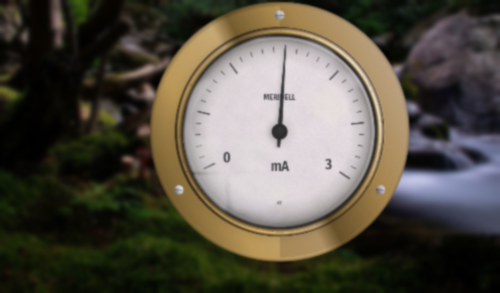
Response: 1.5
